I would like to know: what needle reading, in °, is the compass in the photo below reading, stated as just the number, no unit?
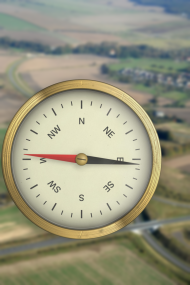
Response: 275
